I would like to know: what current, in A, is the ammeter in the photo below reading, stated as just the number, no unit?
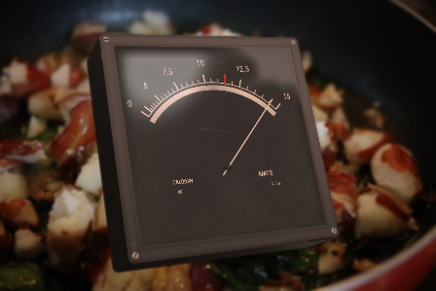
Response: 14.5
